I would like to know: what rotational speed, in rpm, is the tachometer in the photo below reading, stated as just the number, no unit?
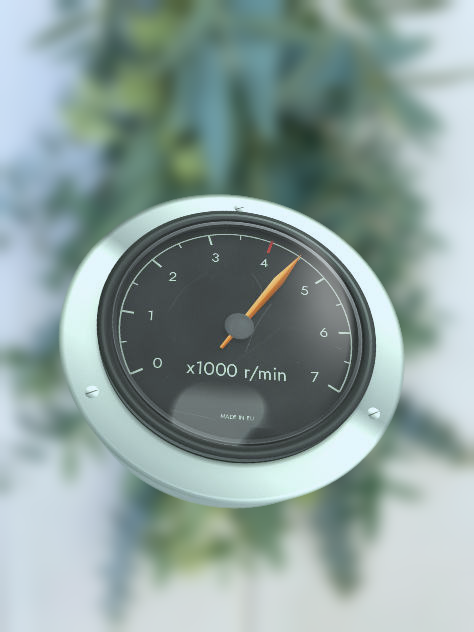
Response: 4500
